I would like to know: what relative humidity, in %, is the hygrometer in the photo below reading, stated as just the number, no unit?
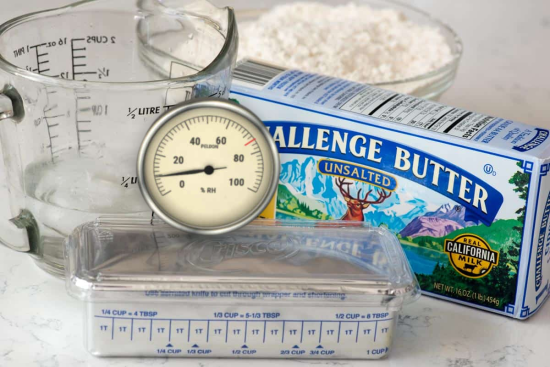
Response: 10
